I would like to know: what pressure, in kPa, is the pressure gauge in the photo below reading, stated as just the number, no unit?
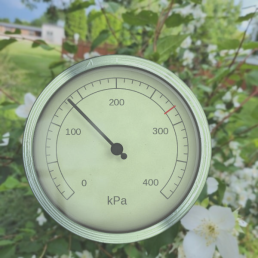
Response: 135
